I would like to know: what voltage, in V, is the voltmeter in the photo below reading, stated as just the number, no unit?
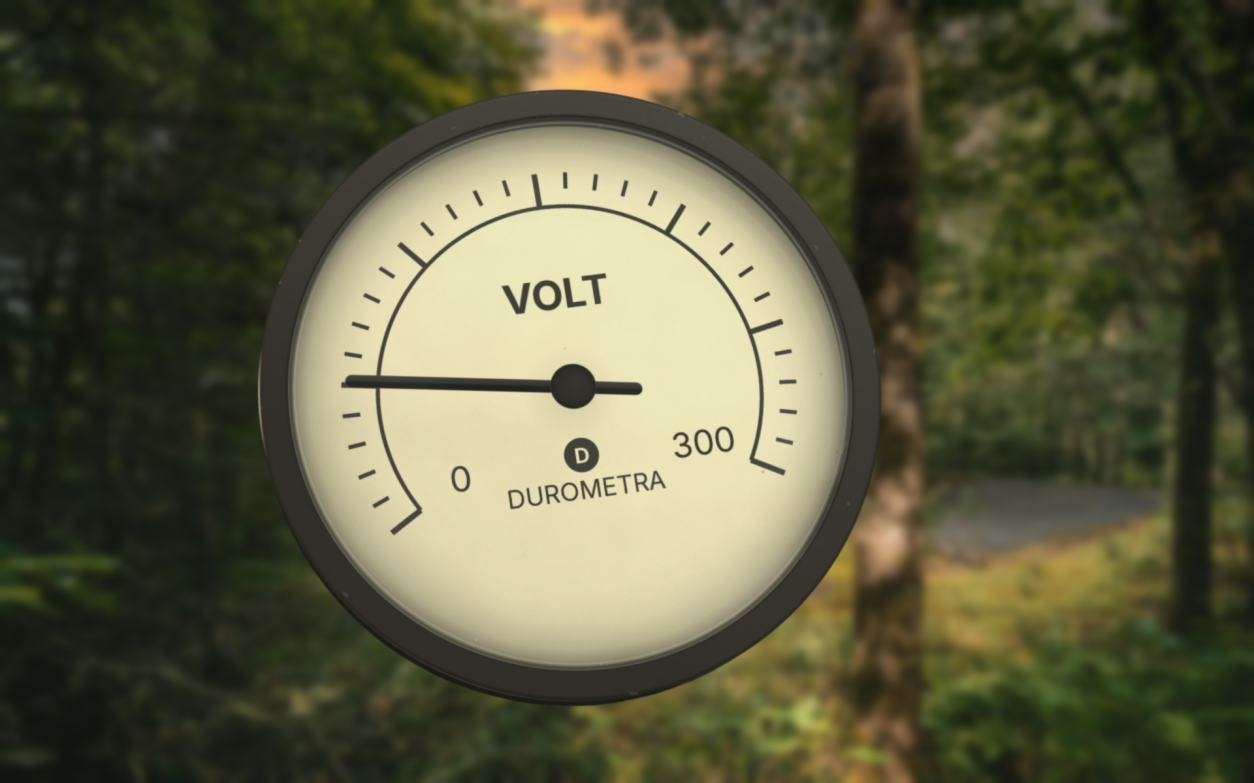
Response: 50
